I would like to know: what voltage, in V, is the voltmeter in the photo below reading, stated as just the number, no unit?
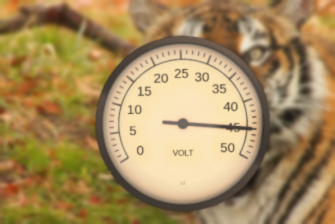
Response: 45
